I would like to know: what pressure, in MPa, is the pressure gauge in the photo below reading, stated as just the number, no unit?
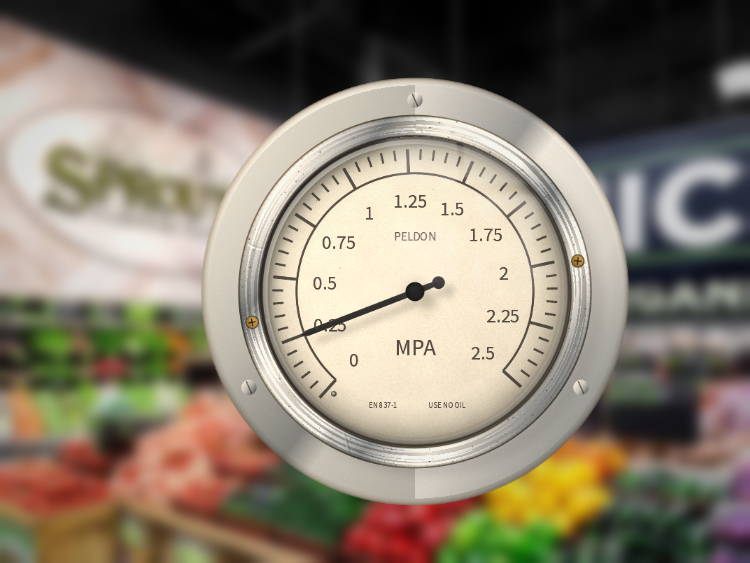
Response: 0.25
